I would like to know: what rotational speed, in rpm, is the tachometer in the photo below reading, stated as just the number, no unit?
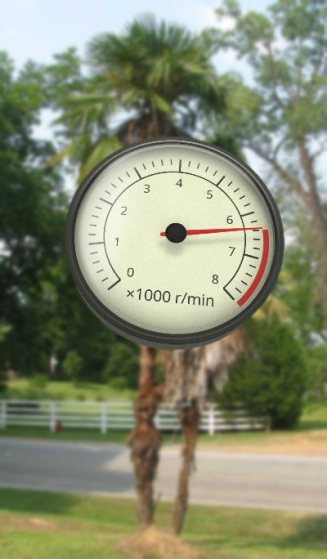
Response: 6400
